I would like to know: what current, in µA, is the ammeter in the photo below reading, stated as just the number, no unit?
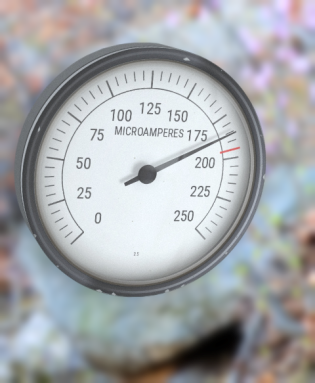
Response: 185
